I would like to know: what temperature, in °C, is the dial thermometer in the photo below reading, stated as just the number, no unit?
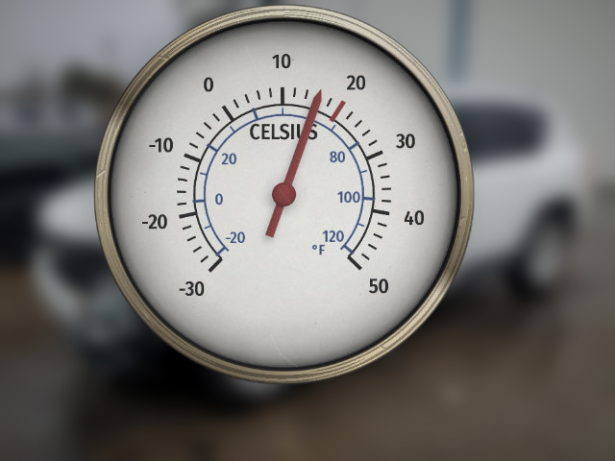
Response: 16
